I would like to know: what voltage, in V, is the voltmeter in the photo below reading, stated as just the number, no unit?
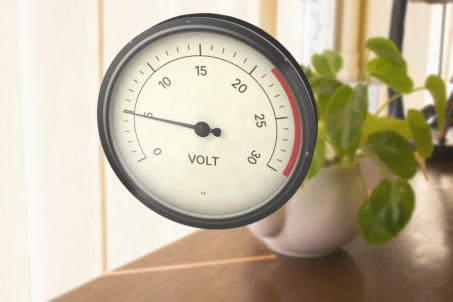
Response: 5
